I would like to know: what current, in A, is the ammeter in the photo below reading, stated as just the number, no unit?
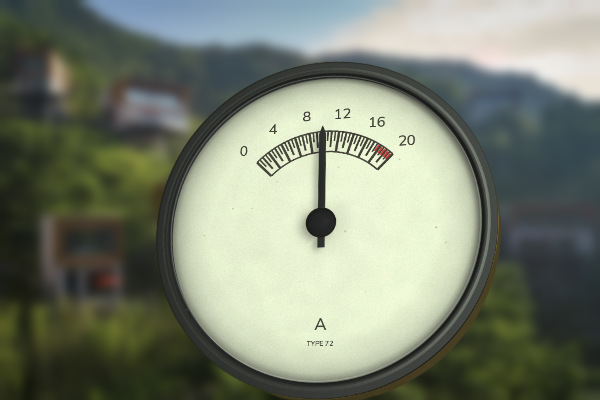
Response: 10
